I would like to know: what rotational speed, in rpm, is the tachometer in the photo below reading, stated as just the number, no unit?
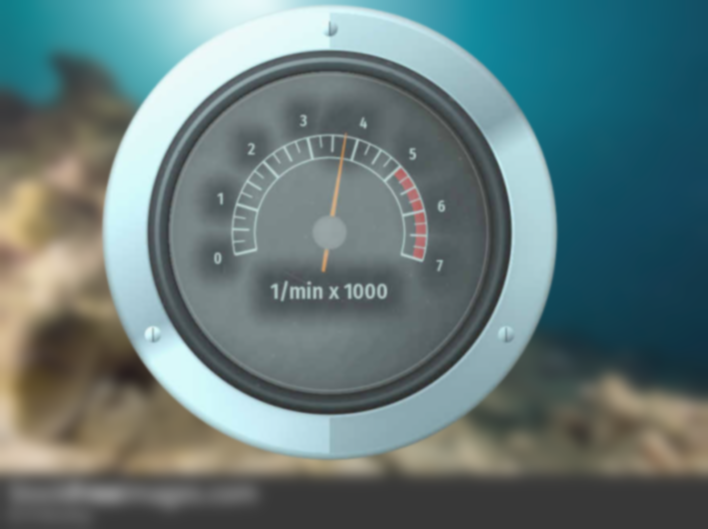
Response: 3750
